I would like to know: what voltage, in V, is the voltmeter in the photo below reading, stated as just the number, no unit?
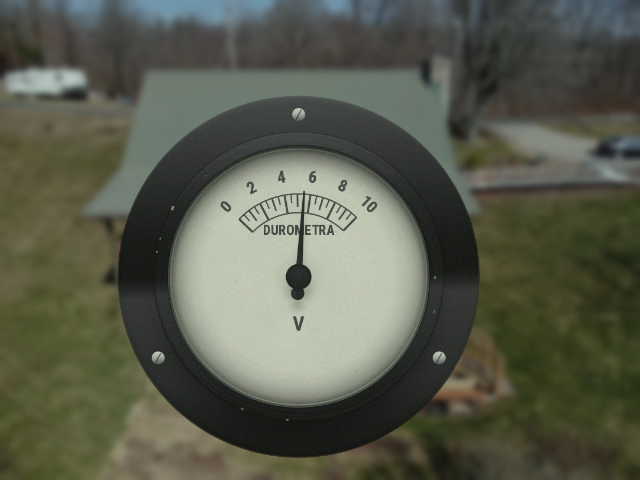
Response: 5.5
